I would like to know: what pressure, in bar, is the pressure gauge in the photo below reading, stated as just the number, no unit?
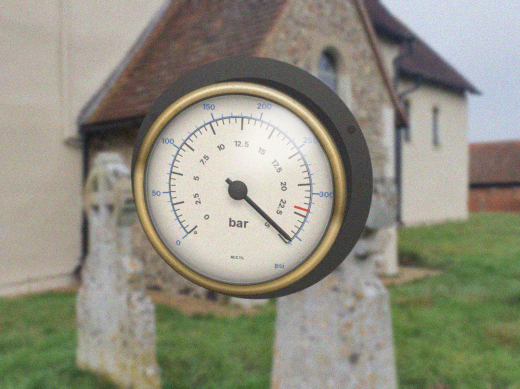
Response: 24.5
